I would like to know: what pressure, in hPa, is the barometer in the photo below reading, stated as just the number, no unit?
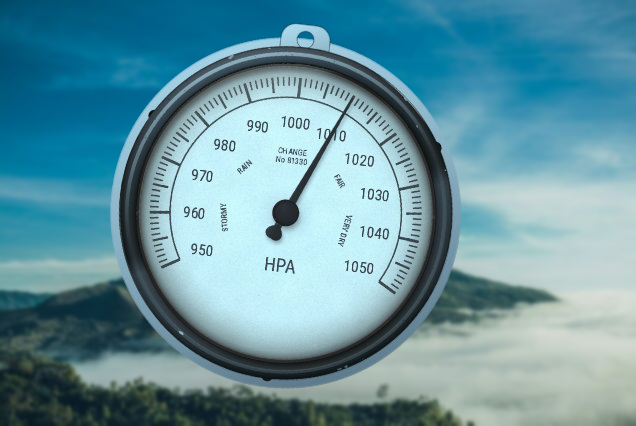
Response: 1010
